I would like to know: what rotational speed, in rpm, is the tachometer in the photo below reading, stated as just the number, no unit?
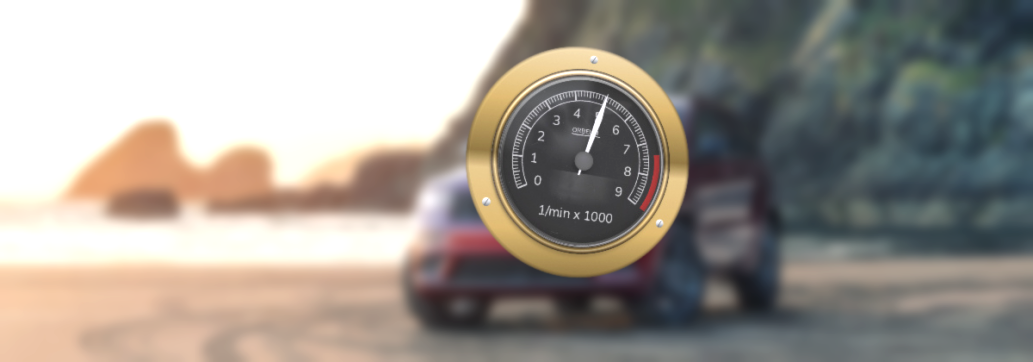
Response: 5000
